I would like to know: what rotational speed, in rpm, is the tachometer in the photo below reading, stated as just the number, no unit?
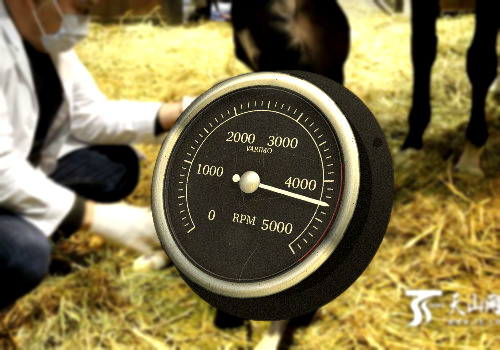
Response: 4300
